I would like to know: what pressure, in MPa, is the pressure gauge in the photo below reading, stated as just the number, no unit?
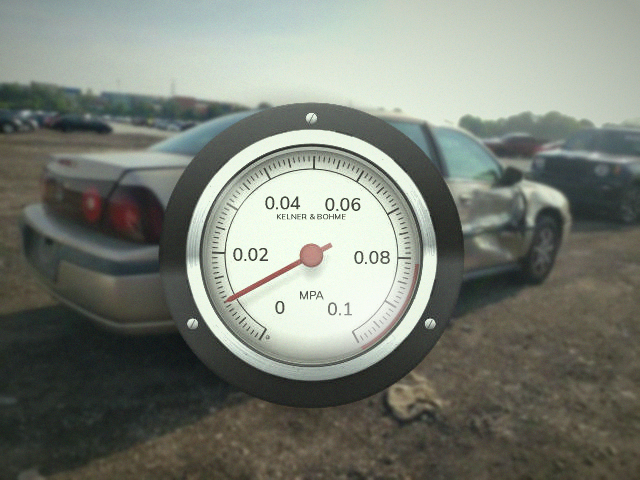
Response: 0.01
